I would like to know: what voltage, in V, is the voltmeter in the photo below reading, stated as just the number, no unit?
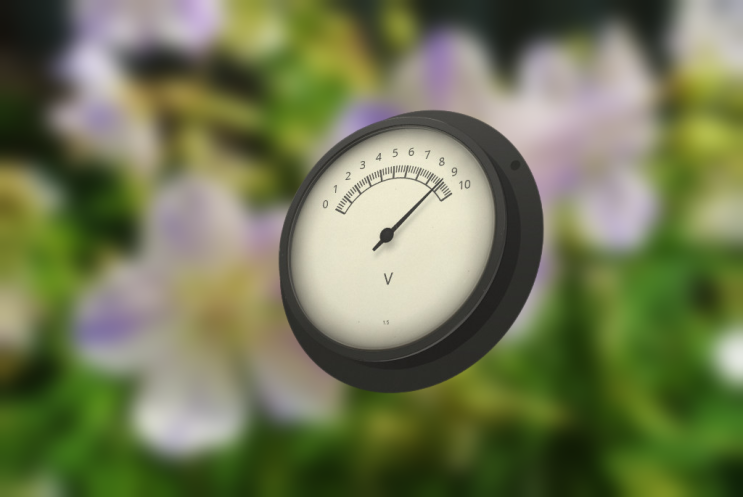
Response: 9
